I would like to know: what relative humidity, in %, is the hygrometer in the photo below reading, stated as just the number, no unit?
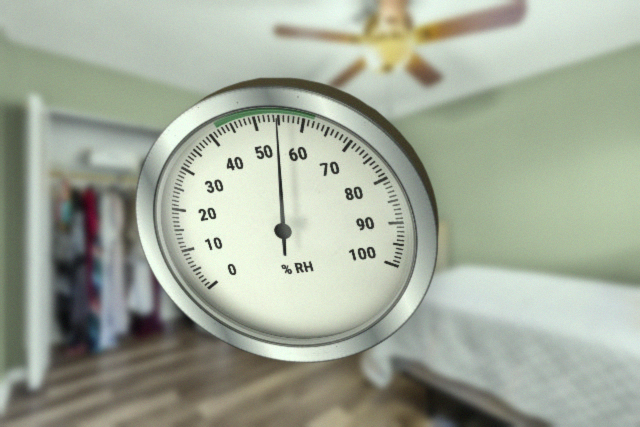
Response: 55
